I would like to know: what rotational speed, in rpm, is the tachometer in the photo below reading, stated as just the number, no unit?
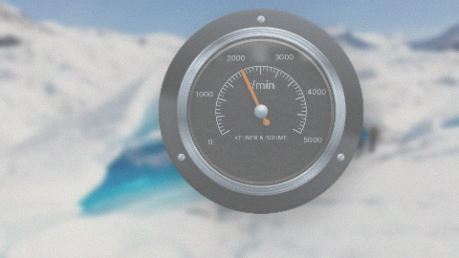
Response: 2000
